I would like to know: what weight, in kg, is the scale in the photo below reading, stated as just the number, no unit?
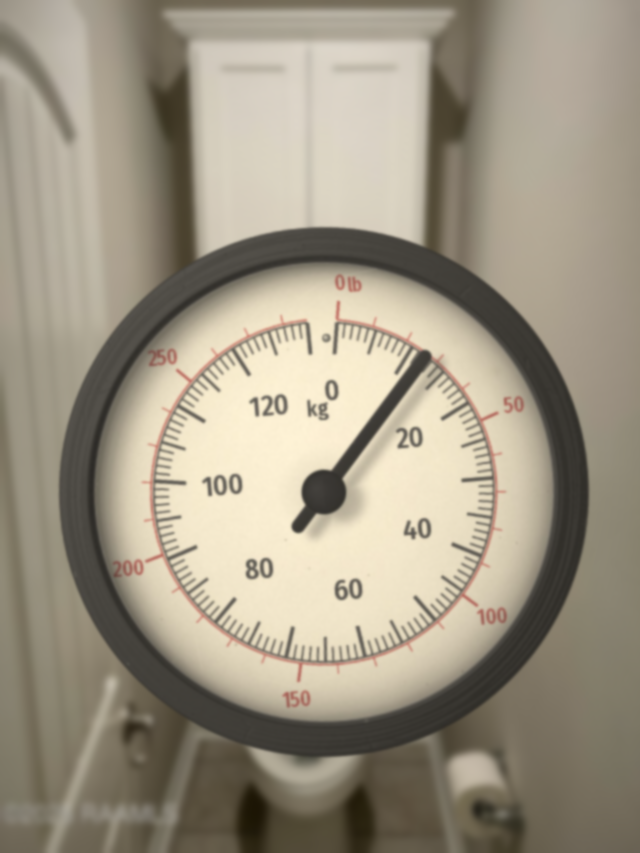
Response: 12
